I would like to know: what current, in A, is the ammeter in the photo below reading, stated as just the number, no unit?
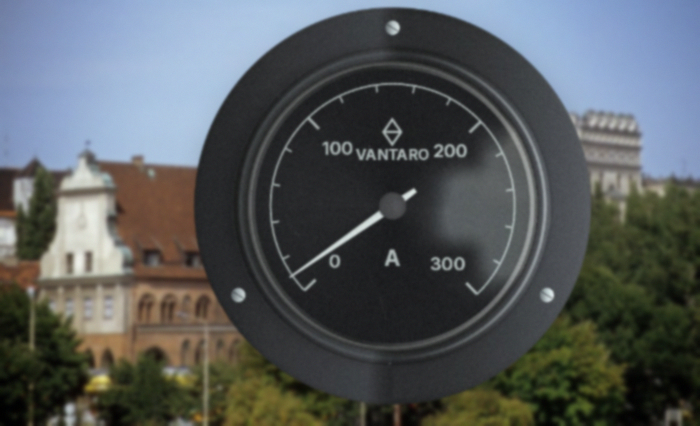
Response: 10
